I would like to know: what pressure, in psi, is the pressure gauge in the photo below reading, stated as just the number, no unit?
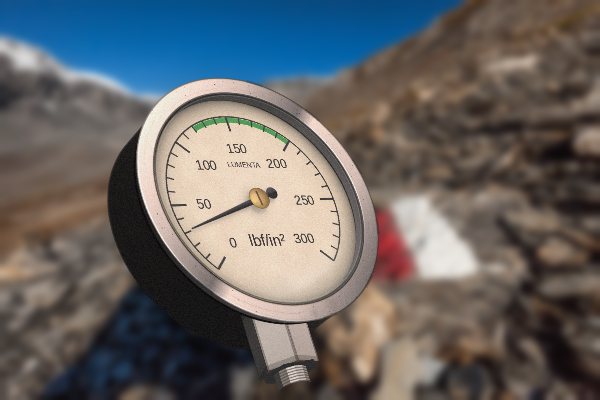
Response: 30
